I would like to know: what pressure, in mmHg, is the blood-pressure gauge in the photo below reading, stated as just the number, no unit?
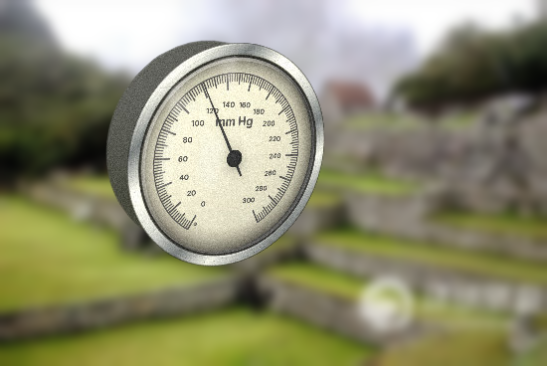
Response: 120
